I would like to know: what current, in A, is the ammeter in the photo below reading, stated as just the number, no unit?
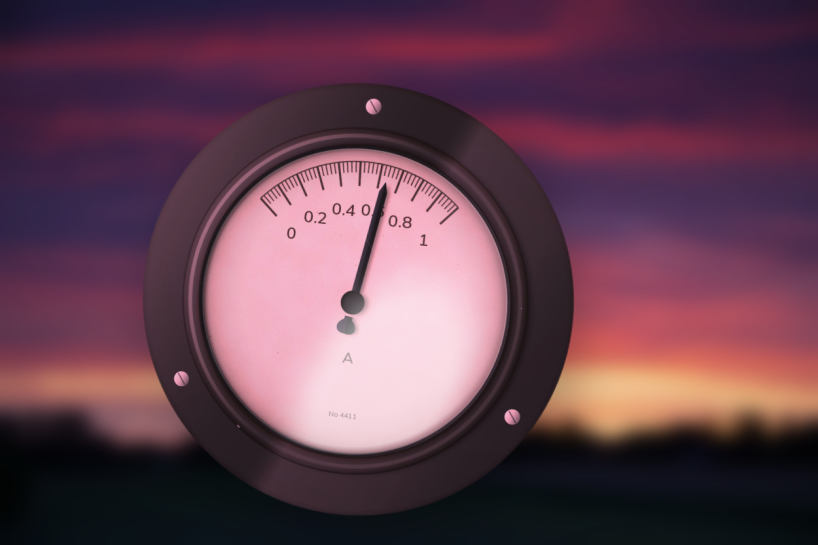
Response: 0.64
